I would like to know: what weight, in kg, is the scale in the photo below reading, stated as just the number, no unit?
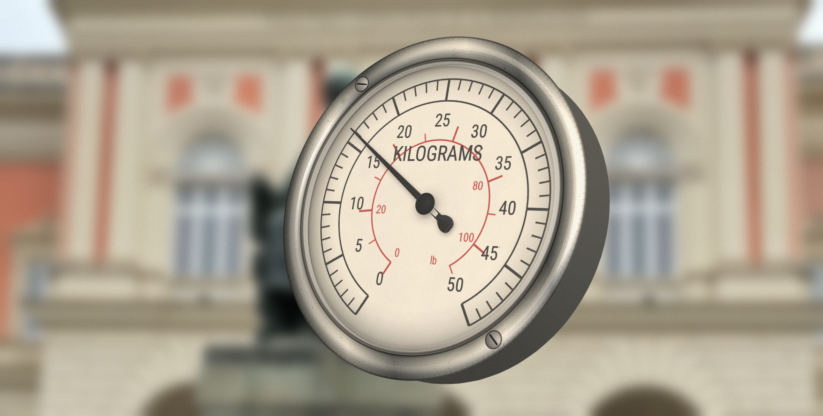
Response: 16
